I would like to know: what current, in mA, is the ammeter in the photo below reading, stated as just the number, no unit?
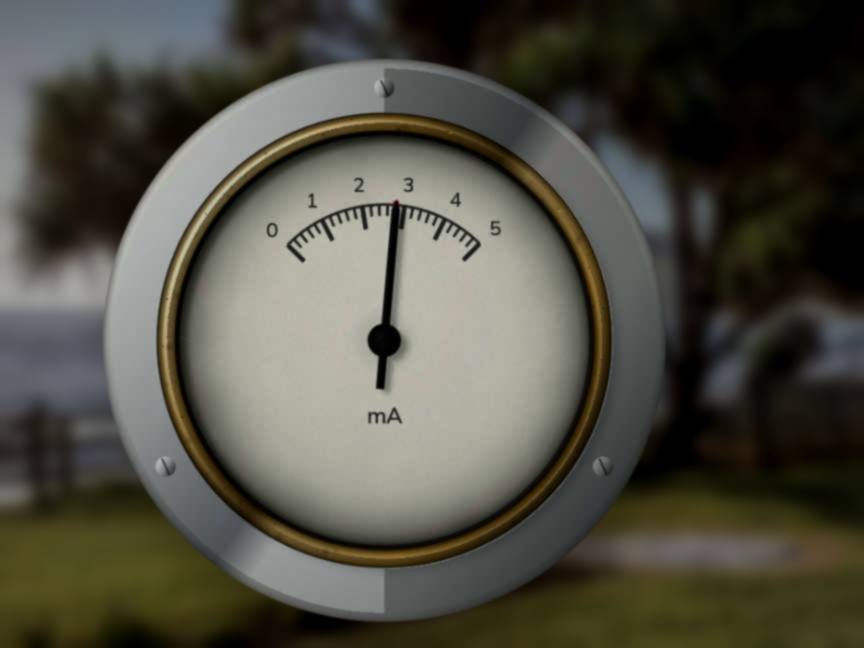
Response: 2.8
